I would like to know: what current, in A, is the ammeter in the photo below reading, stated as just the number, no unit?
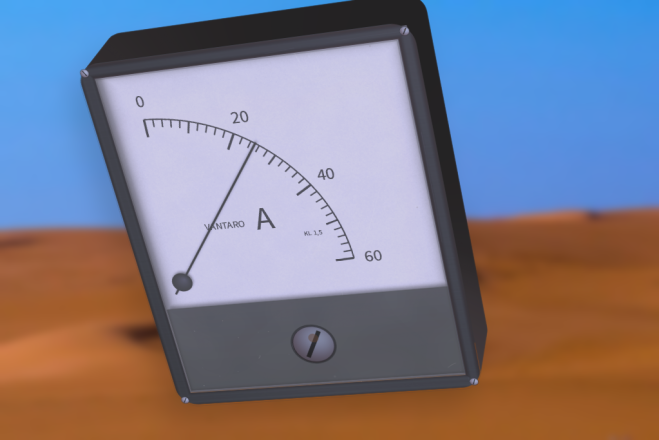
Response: 25
